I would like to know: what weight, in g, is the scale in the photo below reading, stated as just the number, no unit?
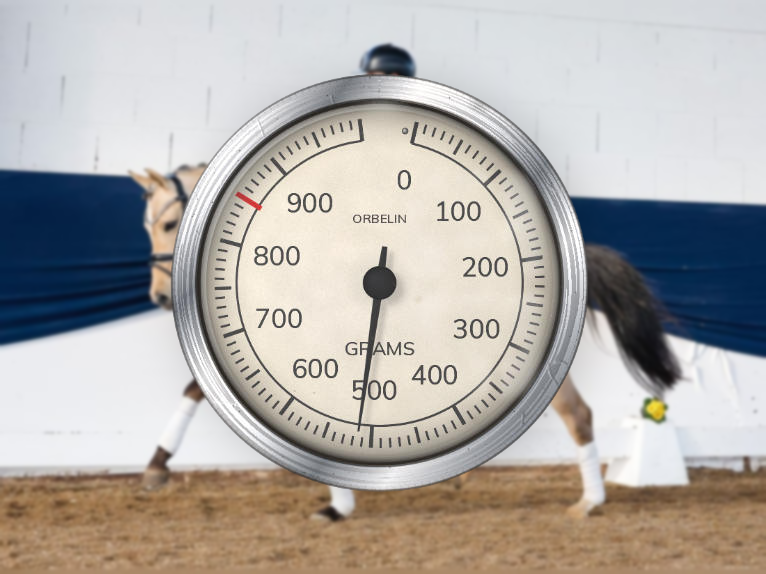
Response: 515
